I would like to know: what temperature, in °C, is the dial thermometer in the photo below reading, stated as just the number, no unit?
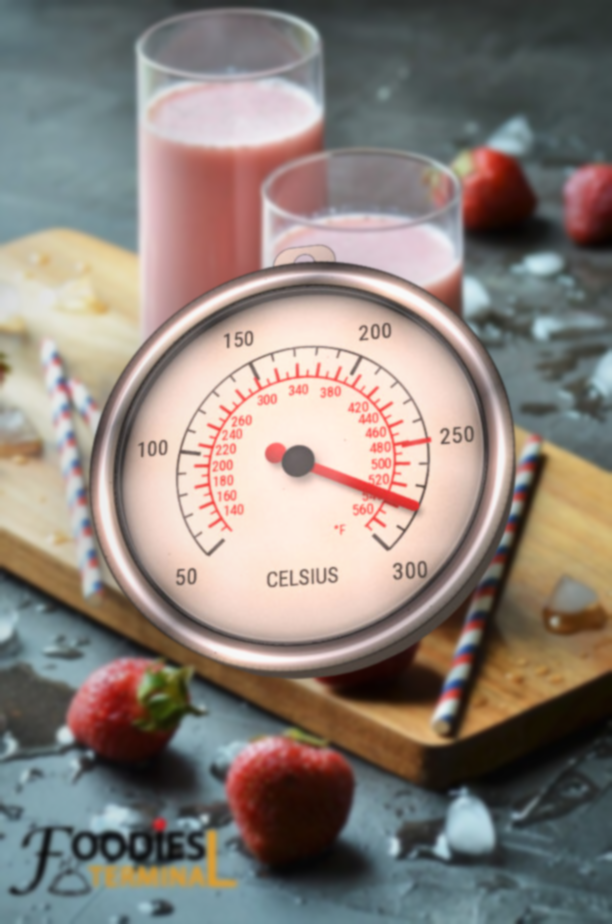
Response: 280
